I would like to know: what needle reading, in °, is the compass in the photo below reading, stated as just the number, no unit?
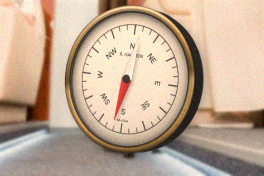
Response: 190
